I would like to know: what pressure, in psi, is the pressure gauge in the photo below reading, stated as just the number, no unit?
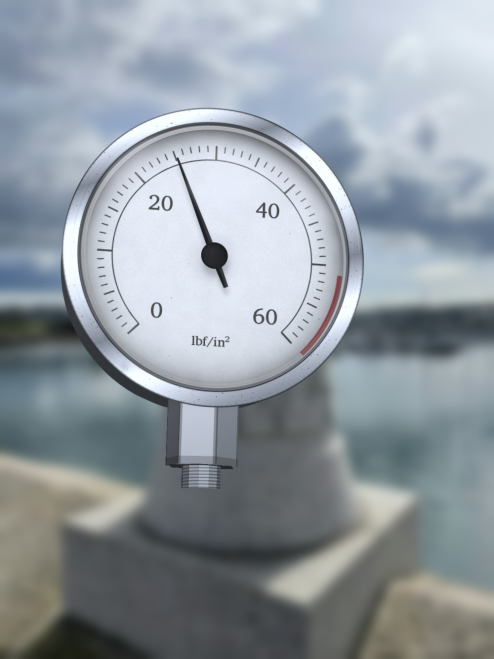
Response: 25
